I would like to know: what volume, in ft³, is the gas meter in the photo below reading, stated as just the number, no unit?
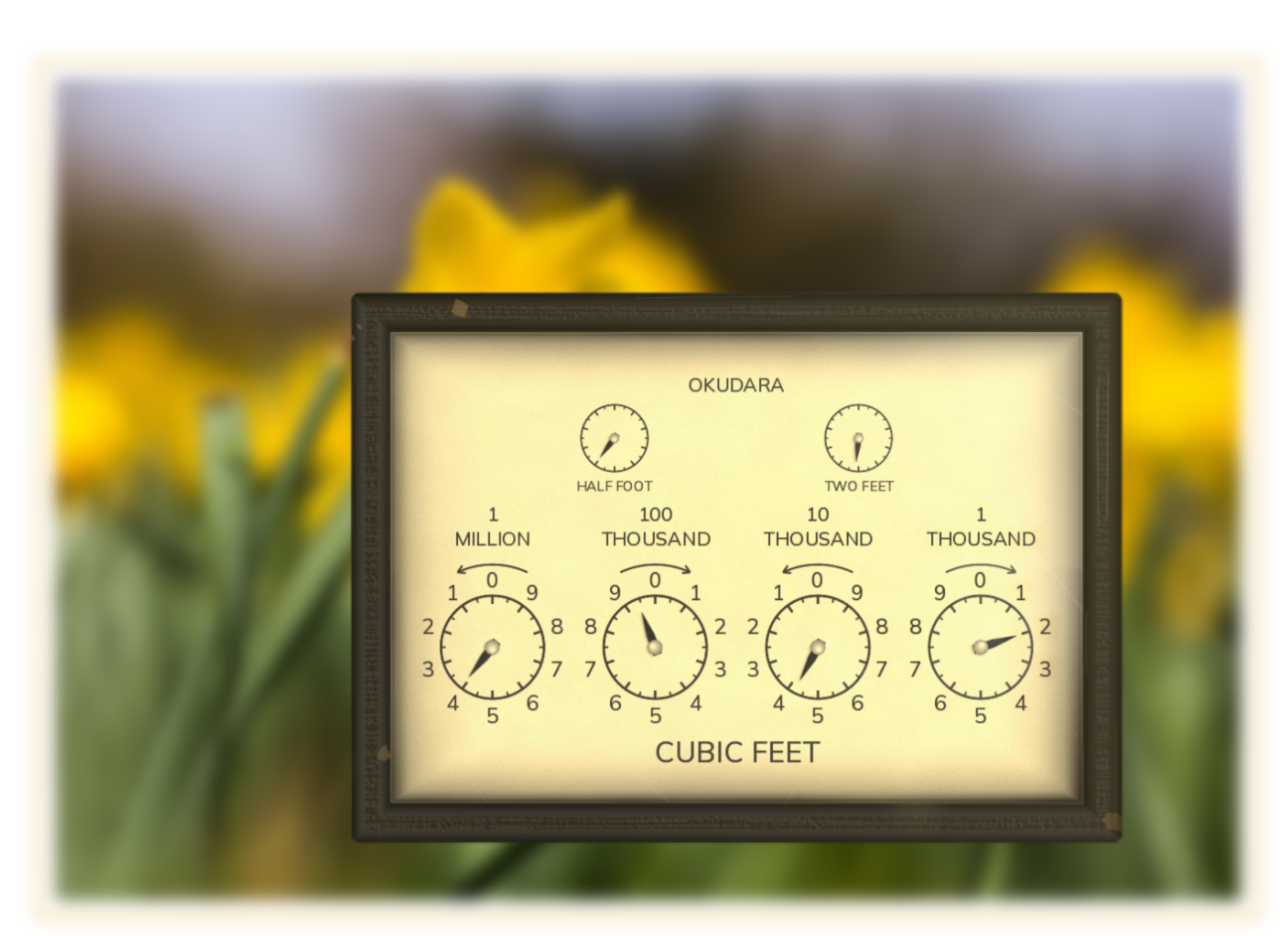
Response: 394200
